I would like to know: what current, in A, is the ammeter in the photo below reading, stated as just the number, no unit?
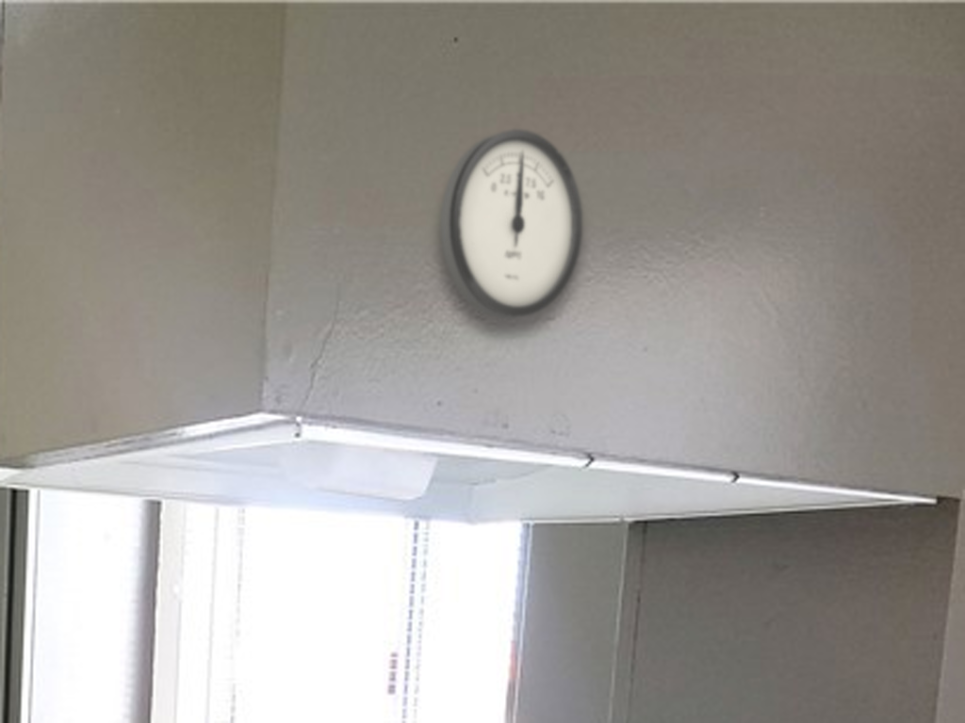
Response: 5
